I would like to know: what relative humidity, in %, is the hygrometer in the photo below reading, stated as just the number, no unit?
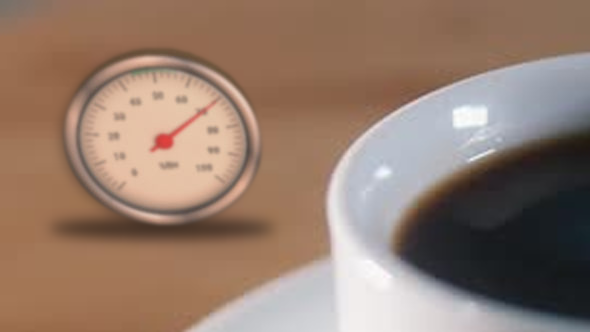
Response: 70
